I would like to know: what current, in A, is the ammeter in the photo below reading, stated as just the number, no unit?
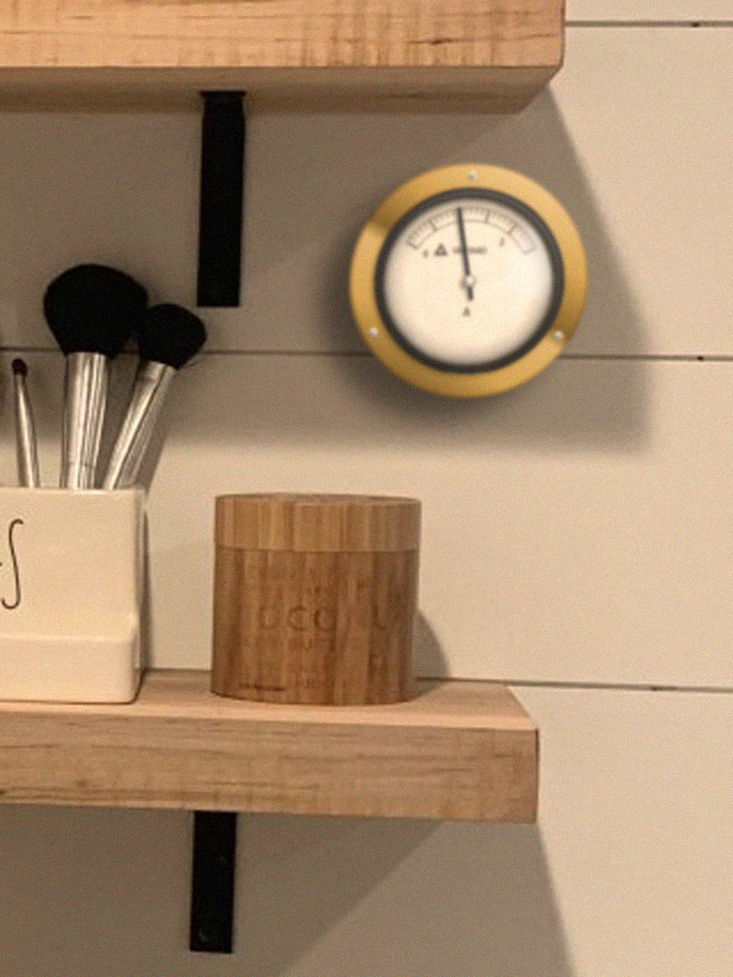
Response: 1
